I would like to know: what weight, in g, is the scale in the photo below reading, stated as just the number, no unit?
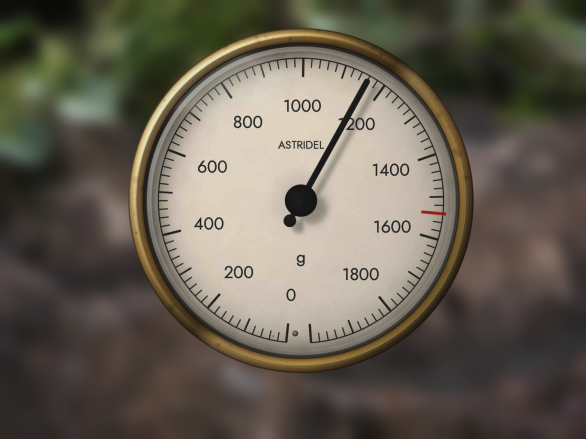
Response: 1160
